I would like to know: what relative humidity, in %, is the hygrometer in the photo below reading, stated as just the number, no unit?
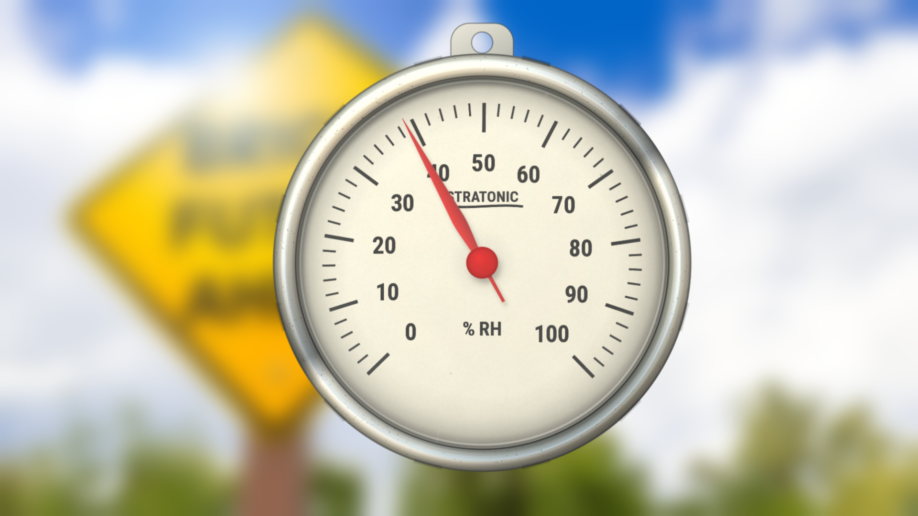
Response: 39
